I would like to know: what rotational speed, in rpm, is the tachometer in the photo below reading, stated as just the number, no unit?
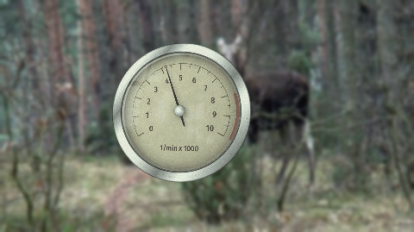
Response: 4250
